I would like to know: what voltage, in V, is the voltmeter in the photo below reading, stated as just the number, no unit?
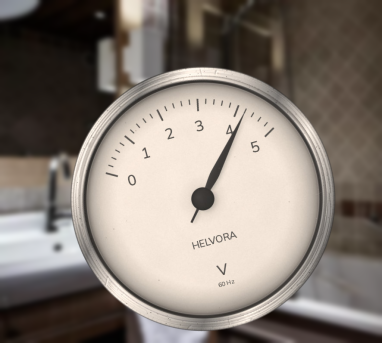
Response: 4.2
